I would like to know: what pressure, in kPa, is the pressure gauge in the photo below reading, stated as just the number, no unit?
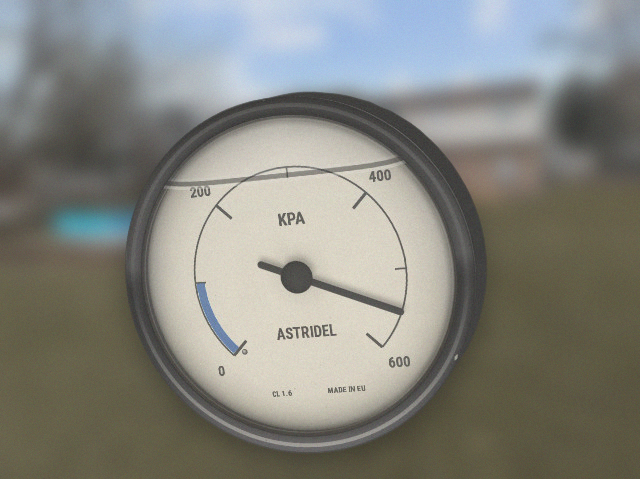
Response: 550
